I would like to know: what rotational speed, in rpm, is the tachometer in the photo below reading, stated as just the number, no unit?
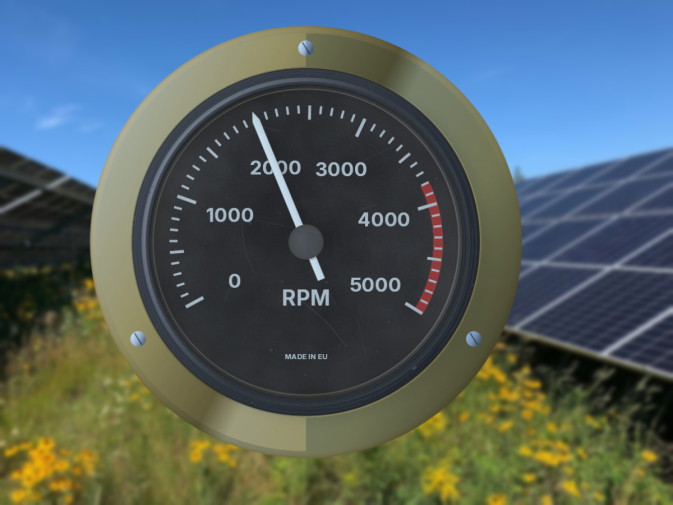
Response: 2000
